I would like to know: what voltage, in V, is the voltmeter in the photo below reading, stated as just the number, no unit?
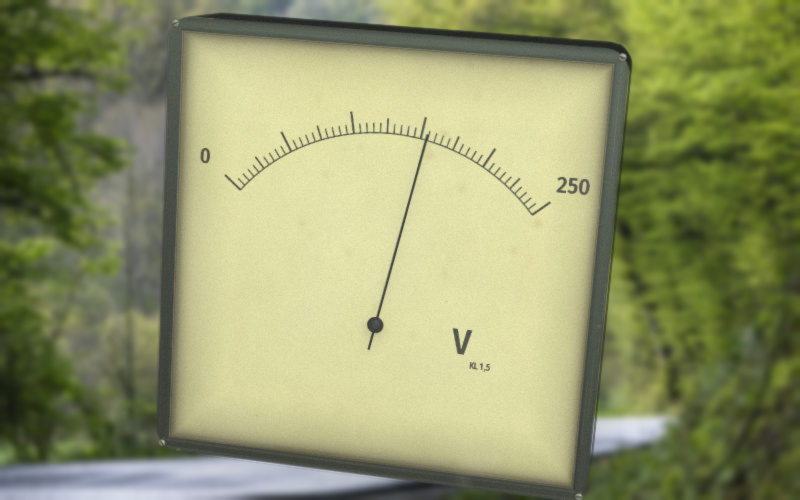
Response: 155
